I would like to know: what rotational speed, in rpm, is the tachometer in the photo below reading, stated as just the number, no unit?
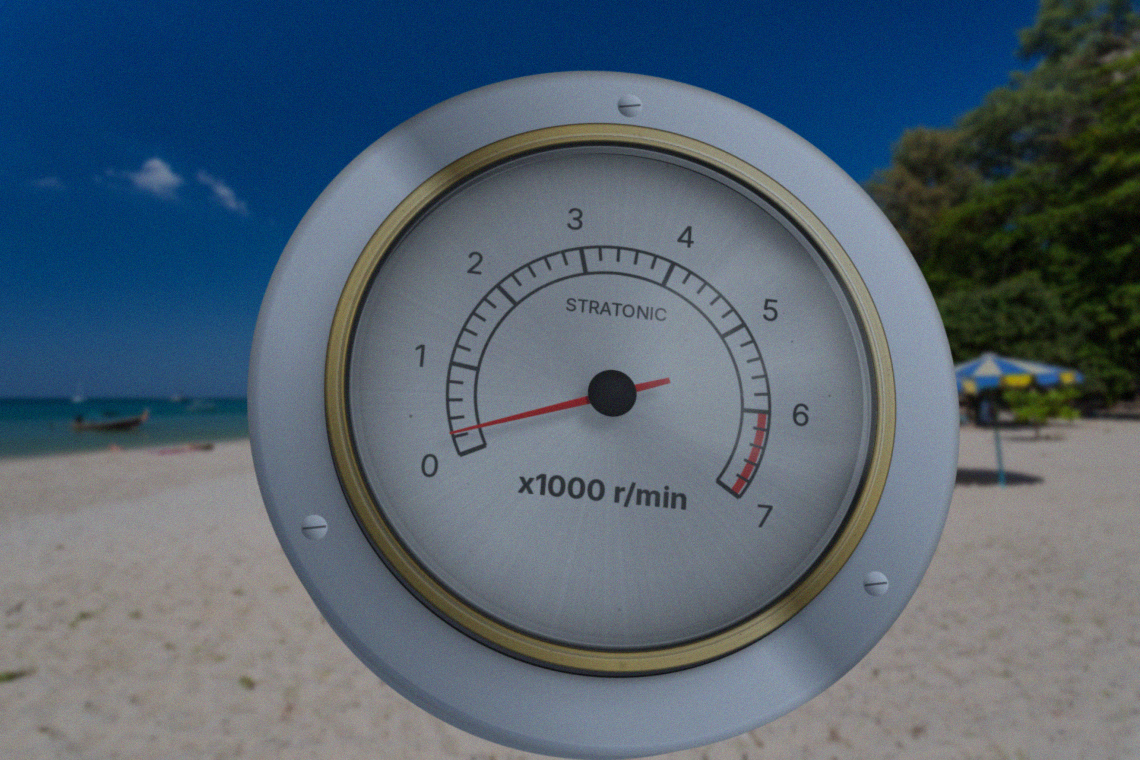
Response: 200
